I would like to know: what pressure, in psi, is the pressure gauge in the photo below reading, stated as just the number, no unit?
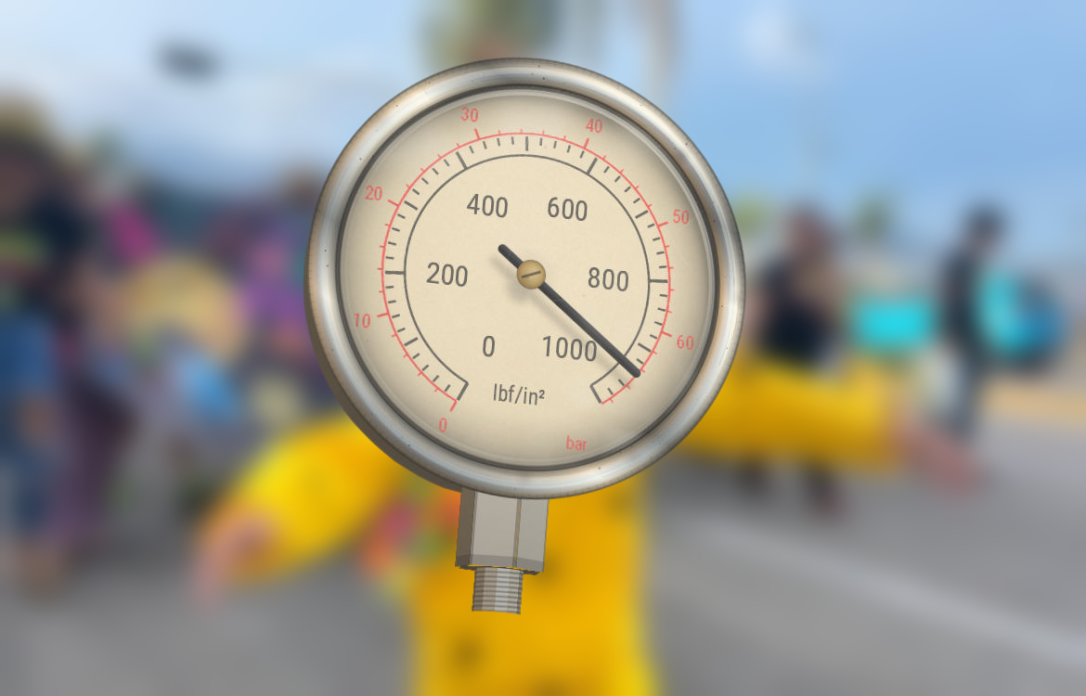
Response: 940
